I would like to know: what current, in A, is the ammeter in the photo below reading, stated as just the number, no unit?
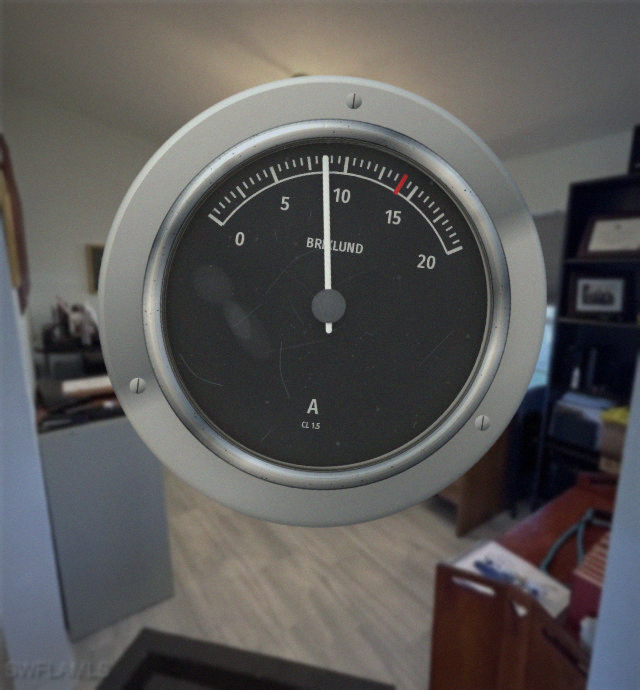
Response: 8.5
